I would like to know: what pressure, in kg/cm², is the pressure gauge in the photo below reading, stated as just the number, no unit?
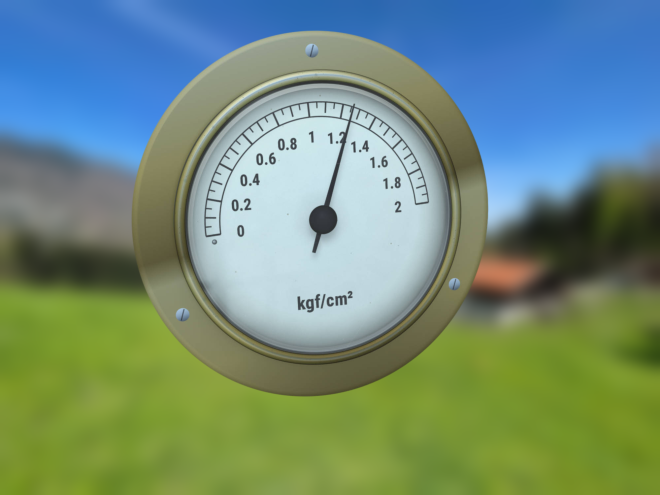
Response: 1.25
